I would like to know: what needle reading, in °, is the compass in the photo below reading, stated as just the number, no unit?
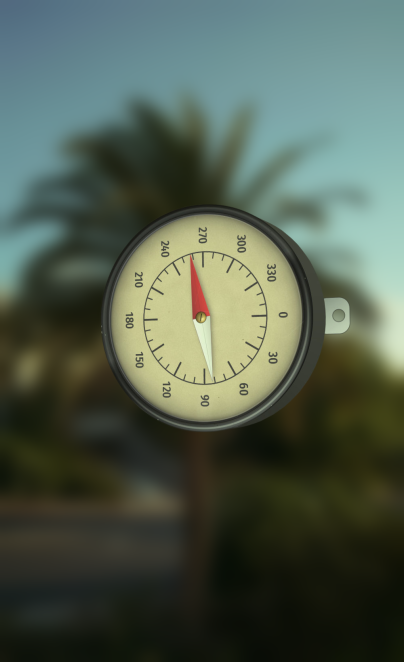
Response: 260
